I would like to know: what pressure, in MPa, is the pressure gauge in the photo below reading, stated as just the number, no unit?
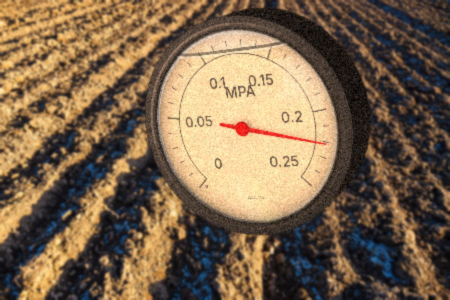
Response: 0.22
